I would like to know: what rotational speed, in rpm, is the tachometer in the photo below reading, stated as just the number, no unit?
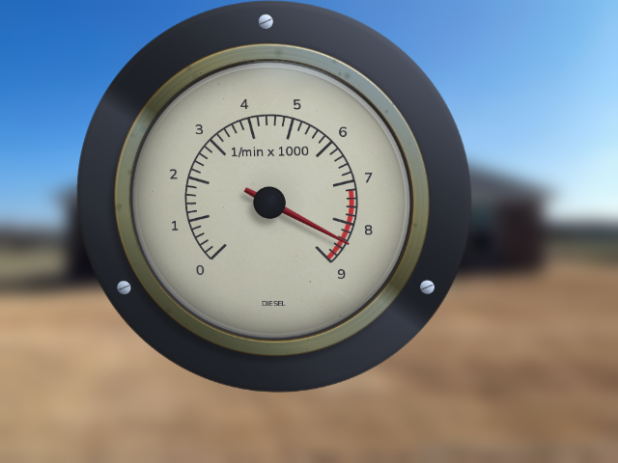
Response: 8400
